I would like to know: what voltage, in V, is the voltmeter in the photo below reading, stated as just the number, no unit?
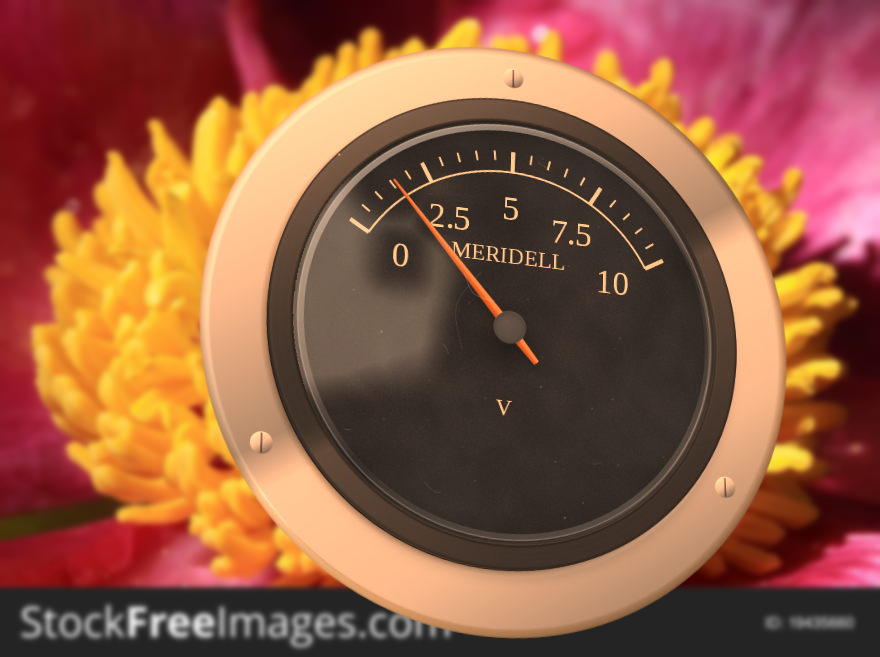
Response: 1.5
